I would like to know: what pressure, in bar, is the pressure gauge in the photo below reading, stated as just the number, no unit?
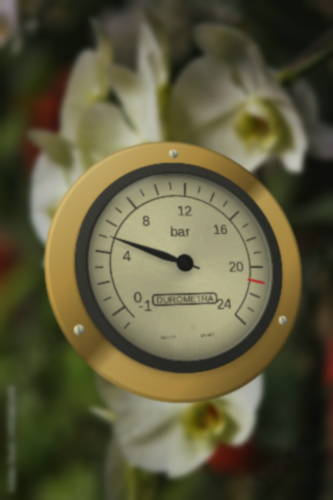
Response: 5
